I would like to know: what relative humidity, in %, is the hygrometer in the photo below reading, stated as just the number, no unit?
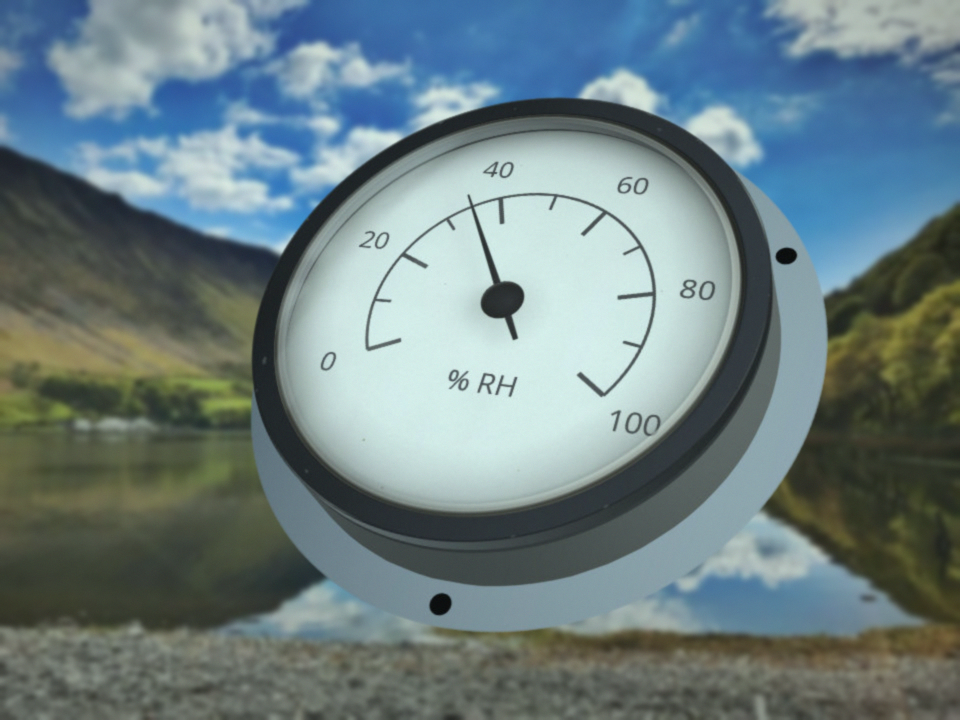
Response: 35
